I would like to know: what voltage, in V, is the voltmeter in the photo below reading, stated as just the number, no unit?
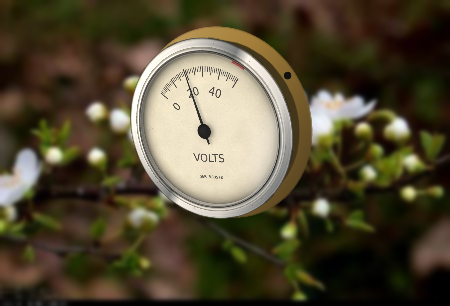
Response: 20
